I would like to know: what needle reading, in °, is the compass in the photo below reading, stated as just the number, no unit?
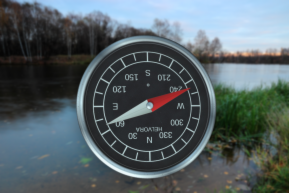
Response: 247.5
